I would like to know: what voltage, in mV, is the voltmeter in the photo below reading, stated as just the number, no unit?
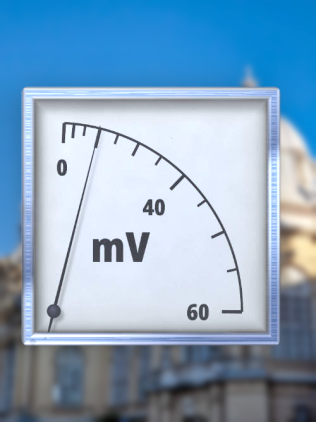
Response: 20
